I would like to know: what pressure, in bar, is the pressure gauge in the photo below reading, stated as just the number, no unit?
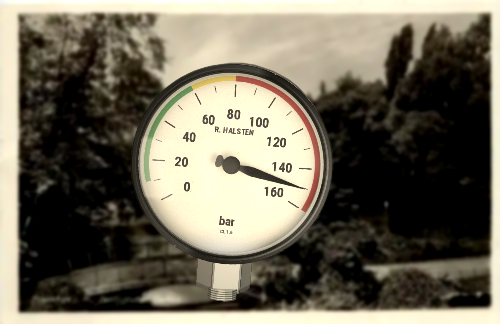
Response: 150
